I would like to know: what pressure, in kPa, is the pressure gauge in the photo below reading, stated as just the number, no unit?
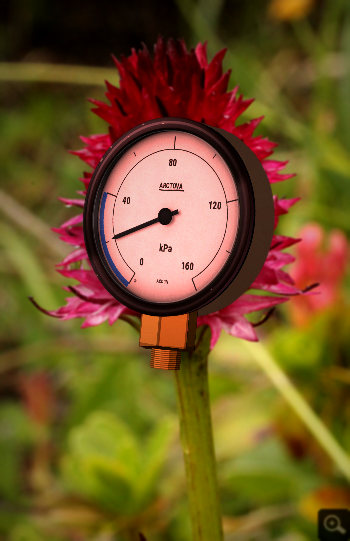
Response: 20
